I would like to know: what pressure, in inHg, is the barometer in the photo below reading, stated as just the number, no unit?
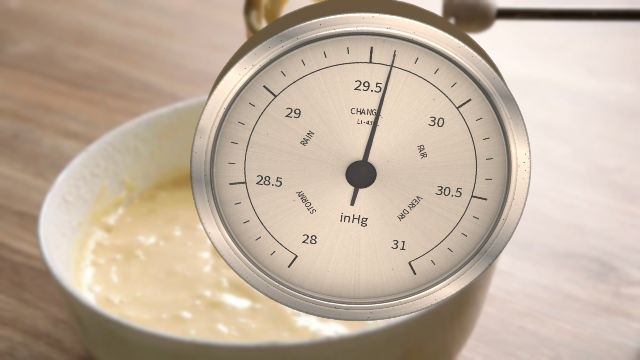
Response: 29.6
